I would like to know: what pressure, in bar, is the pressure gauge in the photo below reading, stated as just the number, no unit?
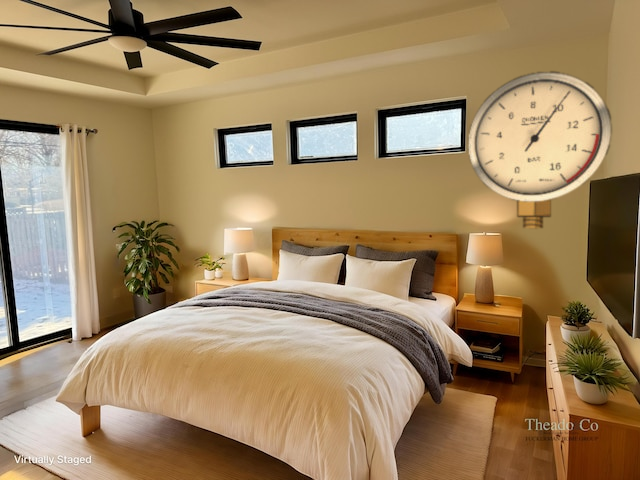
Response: 10
